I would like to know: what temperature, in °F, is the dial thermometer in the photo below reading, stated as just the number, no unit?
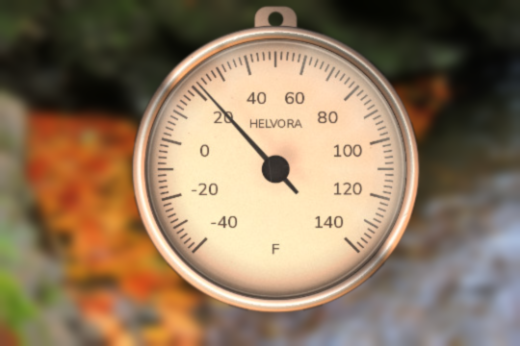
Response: 22
